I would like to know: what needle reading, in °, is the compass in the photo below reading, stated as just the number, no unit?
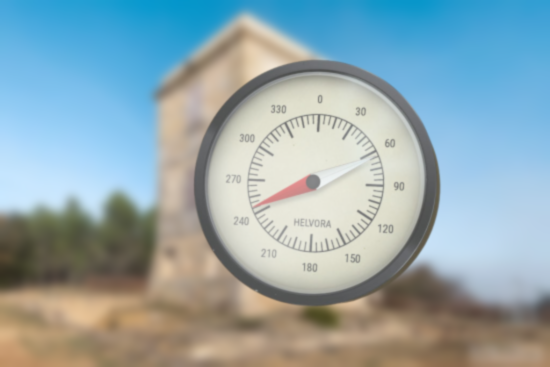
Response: 245
